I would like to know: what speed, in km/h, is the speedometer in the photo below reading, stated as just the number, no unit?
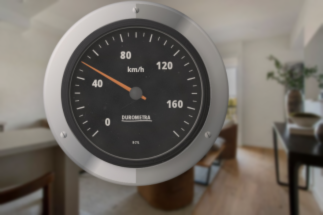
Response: 50
